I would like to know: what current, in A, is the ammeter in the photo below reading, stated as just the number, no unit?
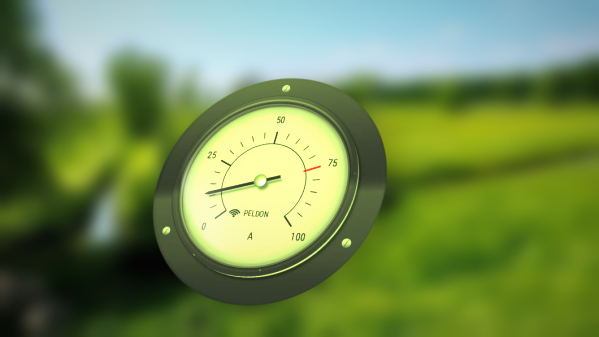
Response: 10
